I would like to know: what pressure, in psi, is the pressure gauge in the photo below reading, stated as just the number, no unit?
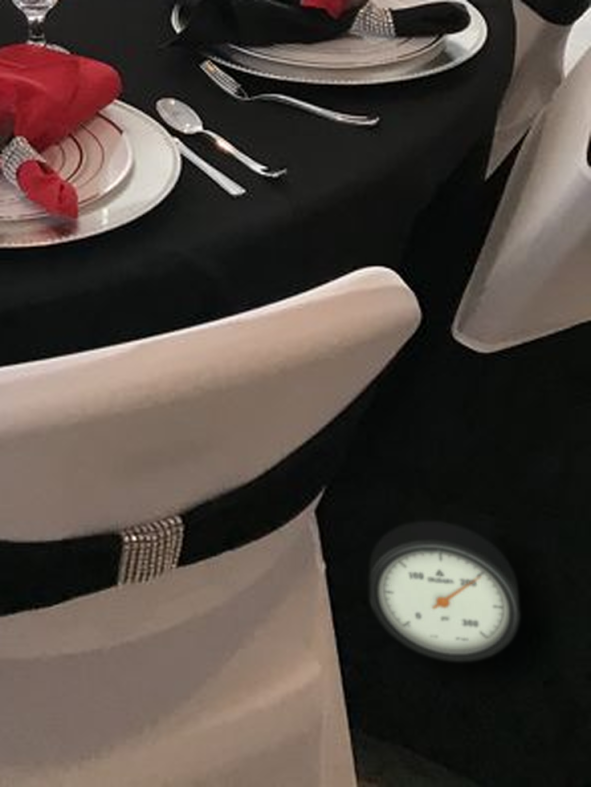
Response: 200
